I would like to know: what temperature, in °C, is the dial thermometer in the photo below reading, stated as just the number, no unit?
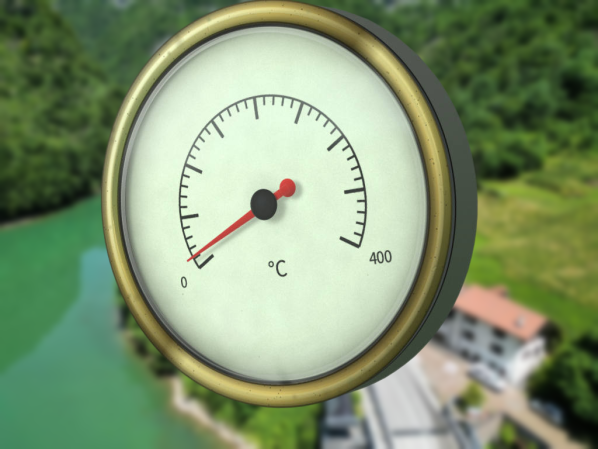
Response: 10
